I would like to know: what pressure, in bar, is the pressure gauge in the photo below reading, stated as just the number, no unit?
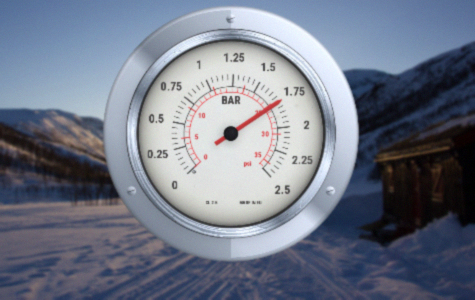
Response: 1.75
